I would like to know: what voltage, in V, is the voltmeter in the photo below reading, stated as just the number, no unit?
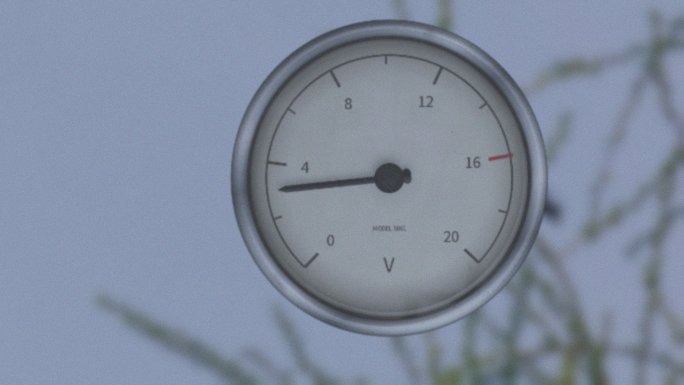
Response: 3
